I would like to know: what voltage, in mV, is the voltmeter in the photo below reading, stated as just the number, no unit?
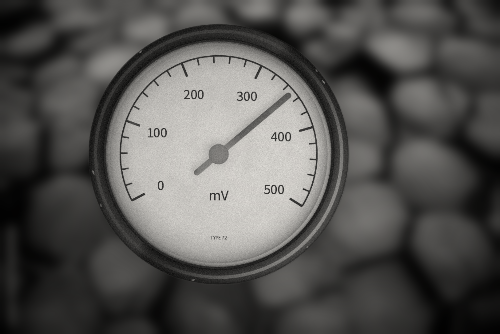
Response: 350
